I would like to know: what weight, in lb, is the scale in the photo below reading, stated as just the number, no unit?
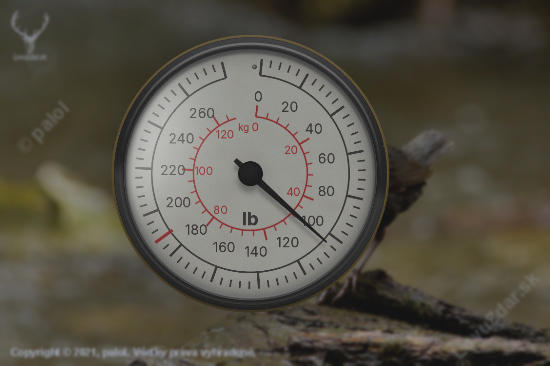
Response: 104
